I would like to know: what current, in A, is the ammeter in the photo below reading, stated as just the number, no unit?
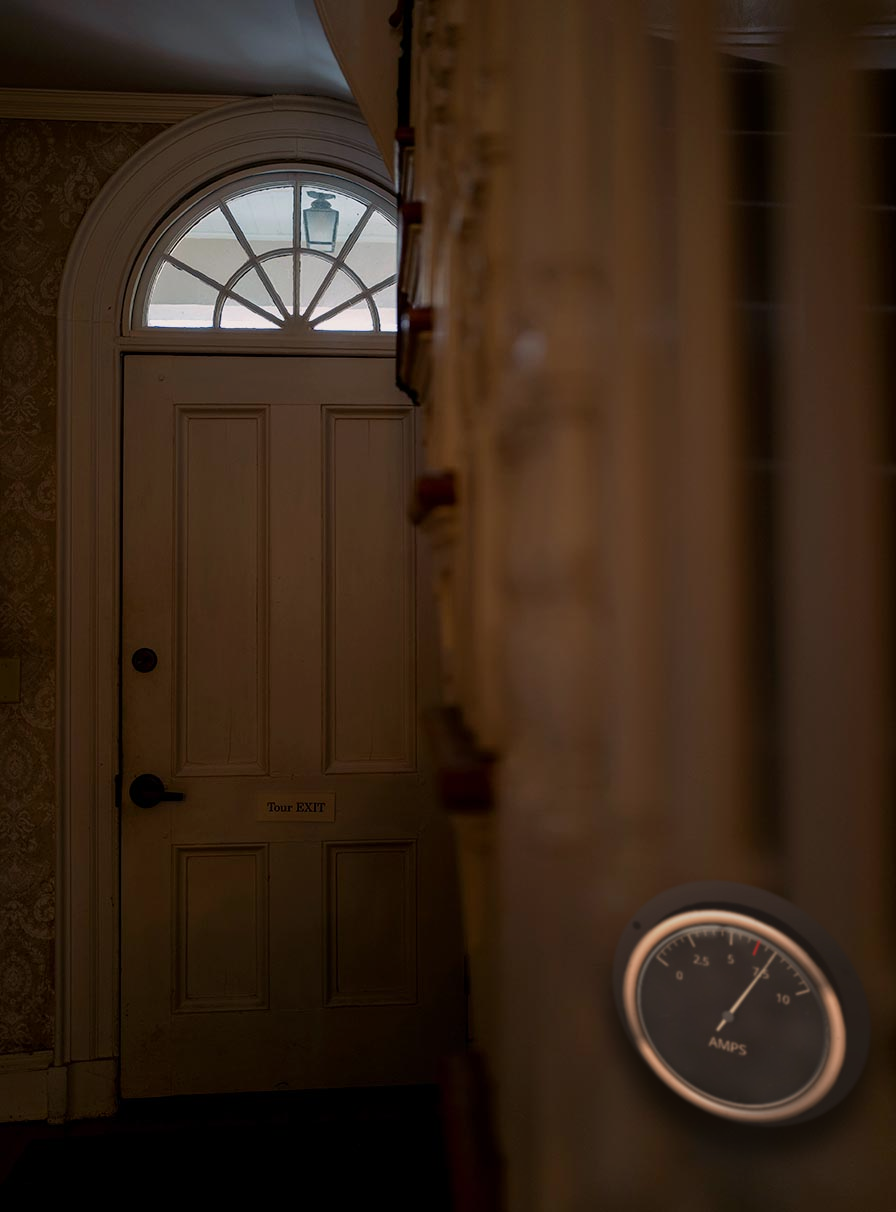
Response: 7.5
